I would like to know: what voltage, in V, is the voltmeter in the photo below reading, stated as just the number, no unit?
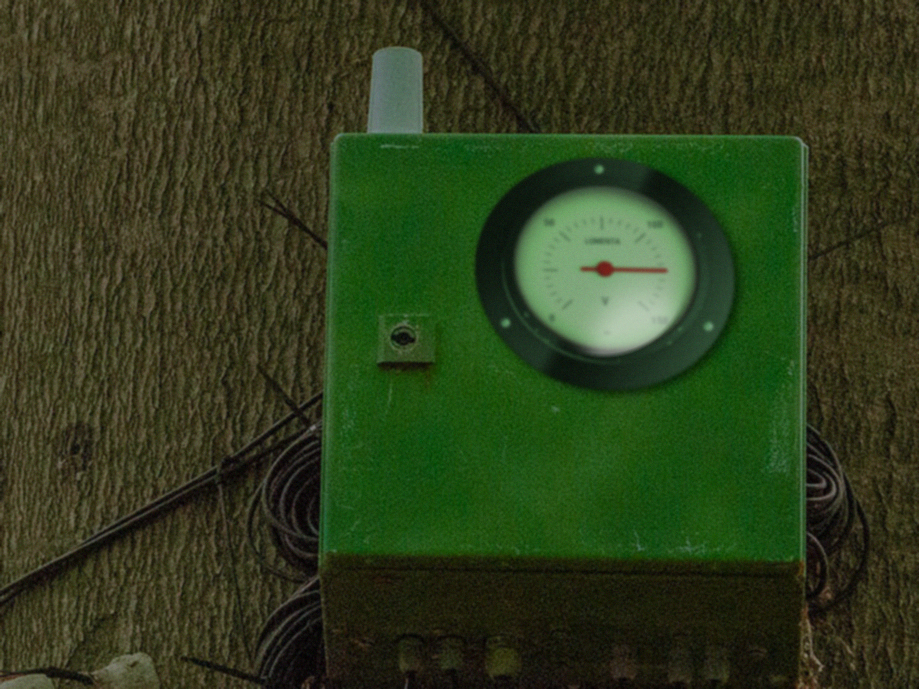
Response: 125
